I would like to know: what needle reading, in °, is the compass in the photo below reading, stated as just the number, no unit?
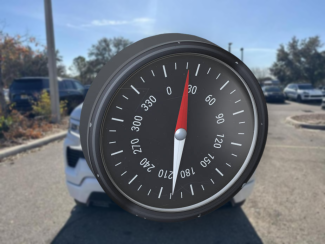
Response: 20
